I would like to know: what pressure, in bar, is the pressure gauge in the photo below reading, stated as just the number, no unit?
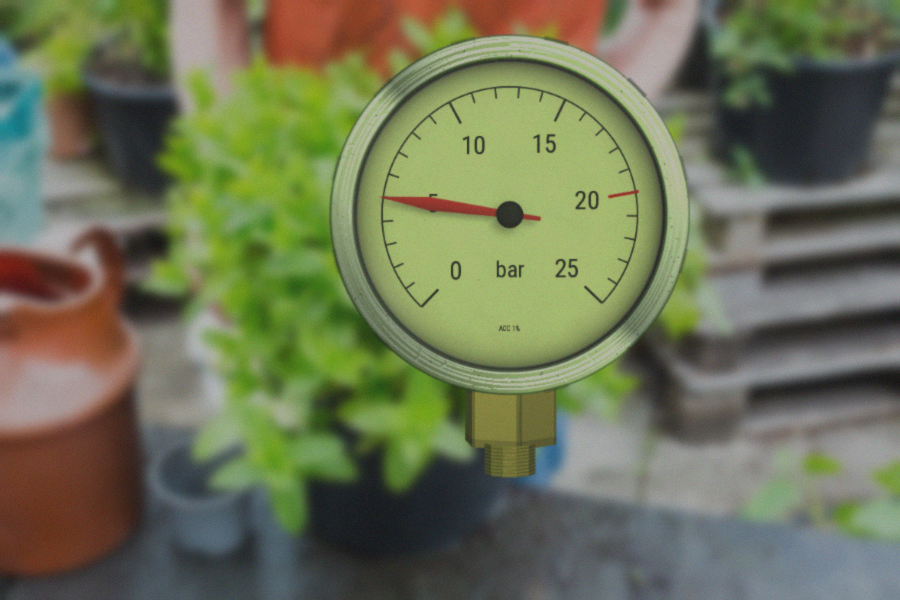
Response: 5
